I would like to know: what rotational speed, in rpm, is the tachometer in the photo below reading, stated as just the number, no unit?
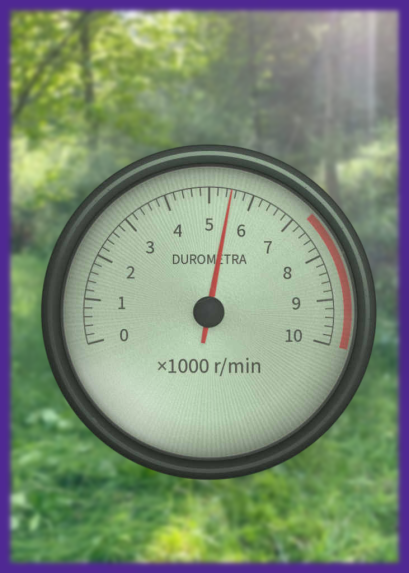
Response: 5500
